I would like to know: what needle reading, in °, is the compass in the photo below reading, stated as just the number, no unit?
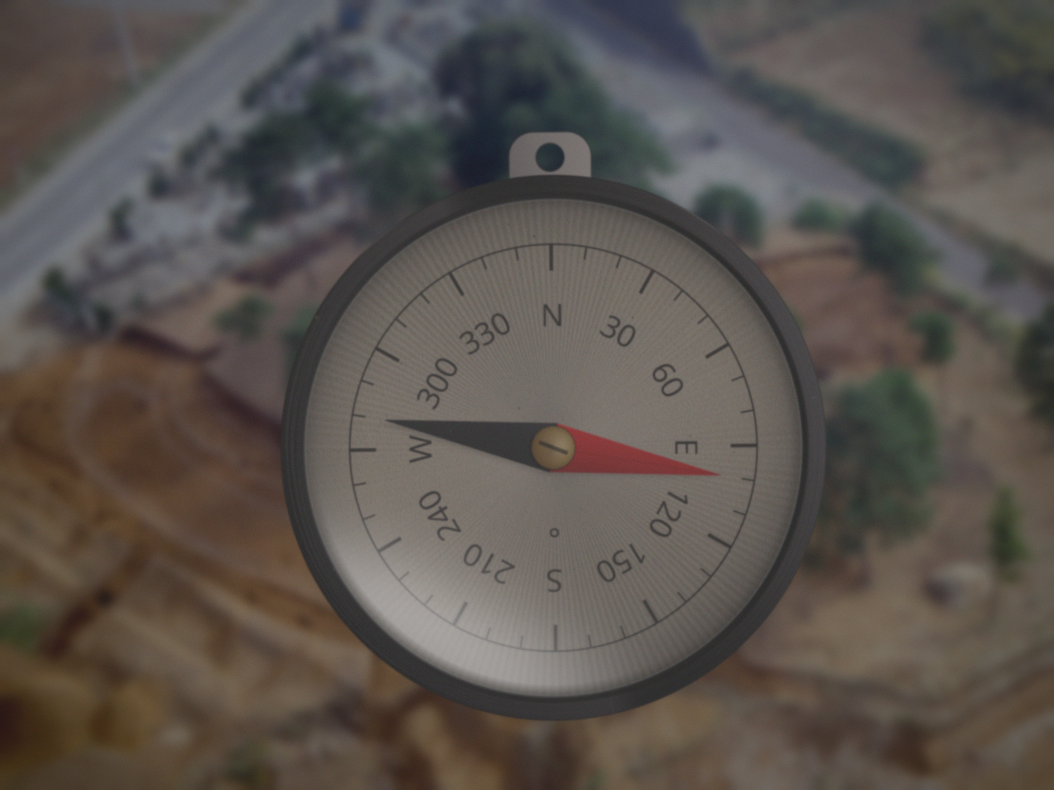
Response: 100
